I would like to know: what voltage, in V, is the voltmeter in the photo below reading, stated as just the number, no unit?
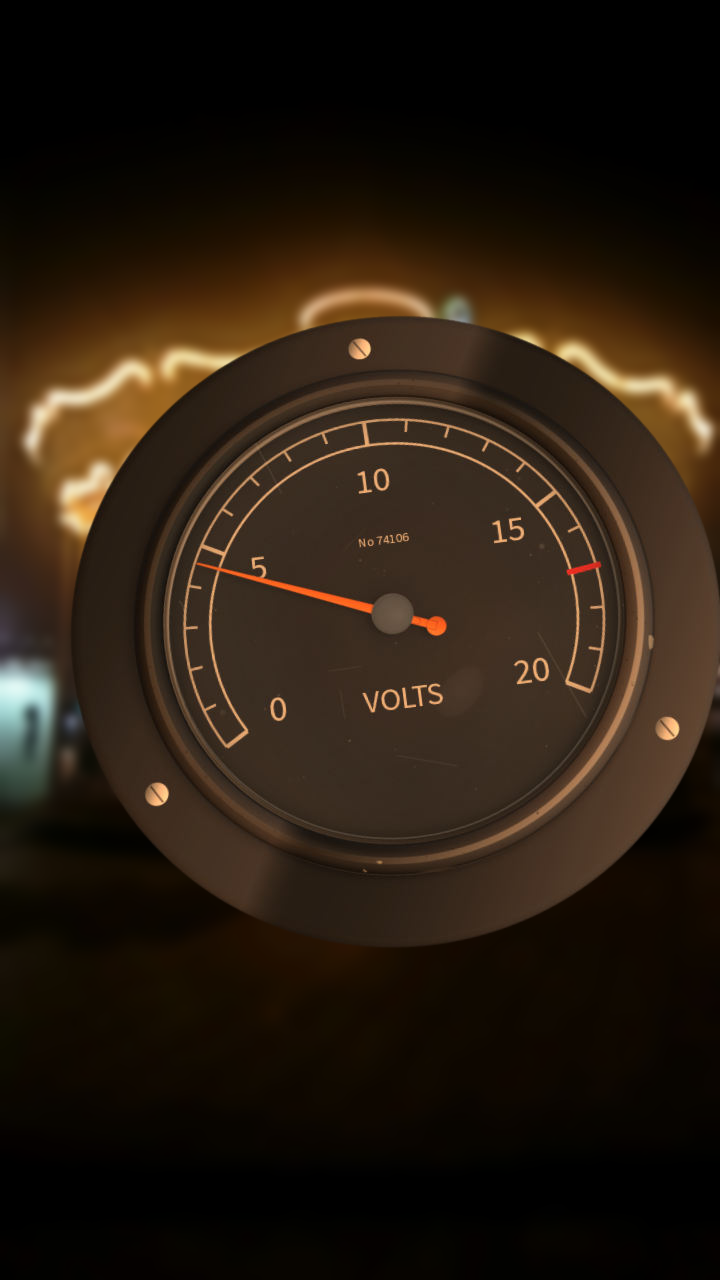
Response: 4.5
